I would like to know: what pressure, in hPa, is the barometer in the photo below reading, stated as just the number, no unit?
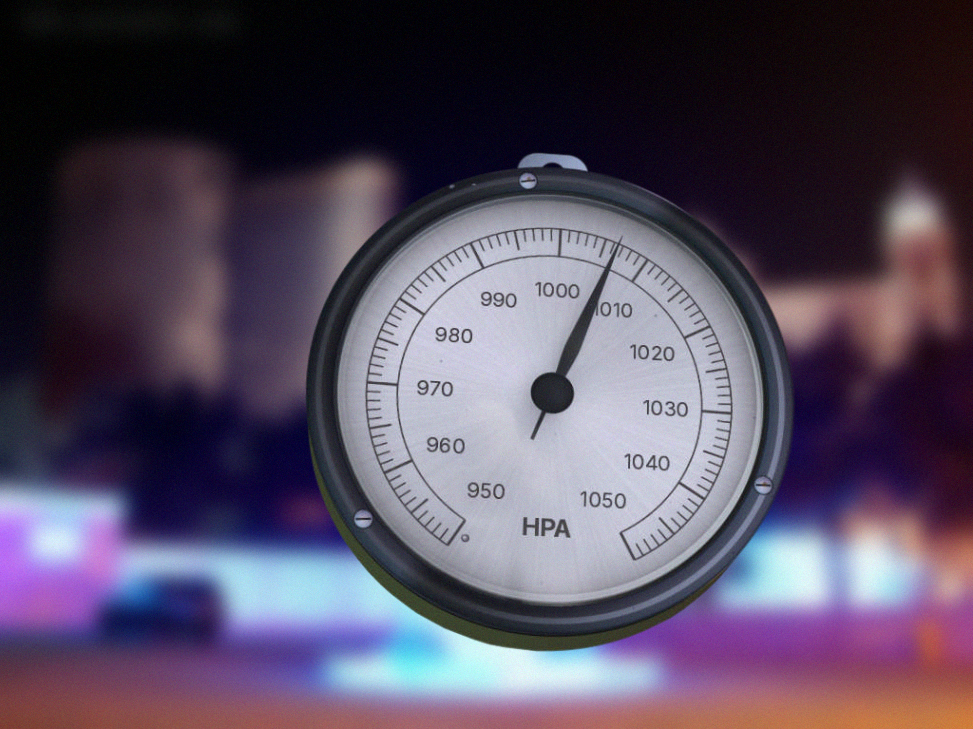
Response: 1006.5
